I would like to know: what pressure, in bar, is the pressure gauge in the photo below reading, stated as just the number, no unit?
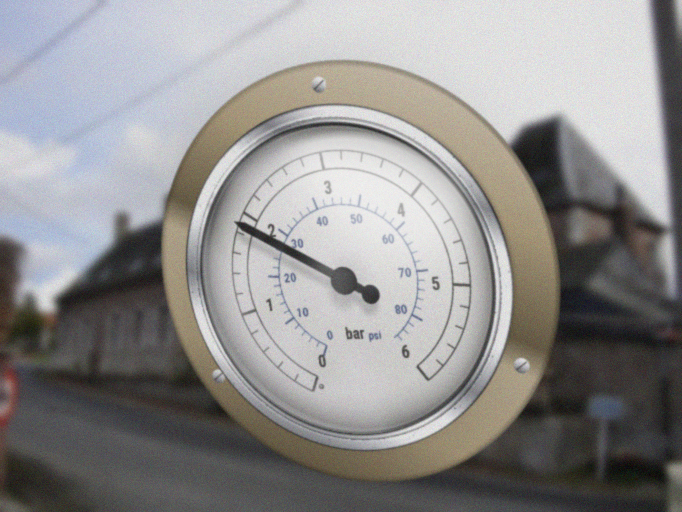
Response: 1.9
